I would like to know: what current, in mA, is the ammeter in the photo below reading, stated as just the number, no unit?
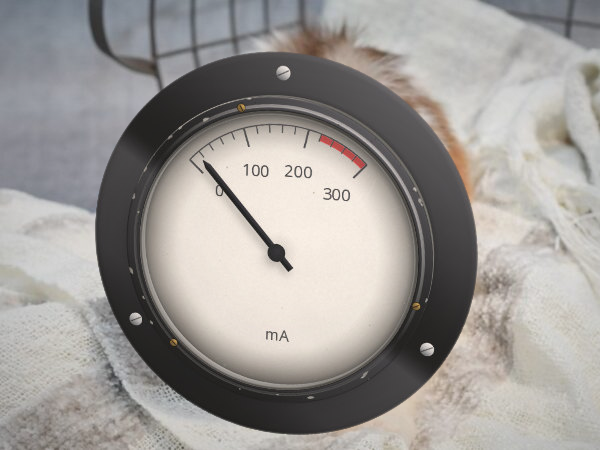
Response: 20
